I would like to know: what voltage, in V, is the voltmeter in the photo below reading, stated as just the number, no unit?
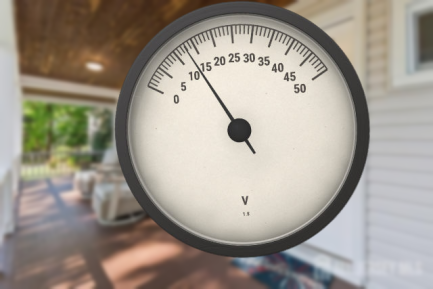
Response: 13
